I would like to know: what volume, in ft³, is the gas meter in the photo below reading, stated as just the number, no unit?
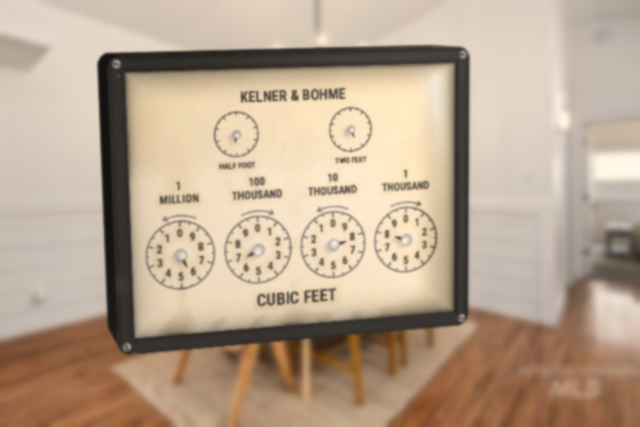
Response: 567800
